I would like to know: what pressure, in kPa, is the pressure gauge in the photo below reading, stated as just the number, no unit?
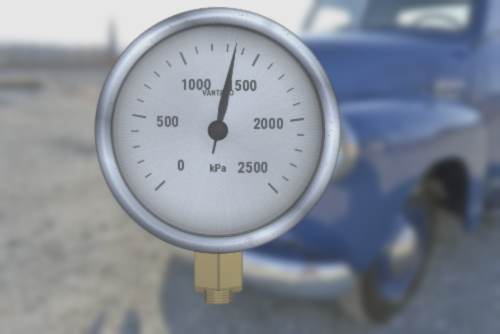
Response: 1350
